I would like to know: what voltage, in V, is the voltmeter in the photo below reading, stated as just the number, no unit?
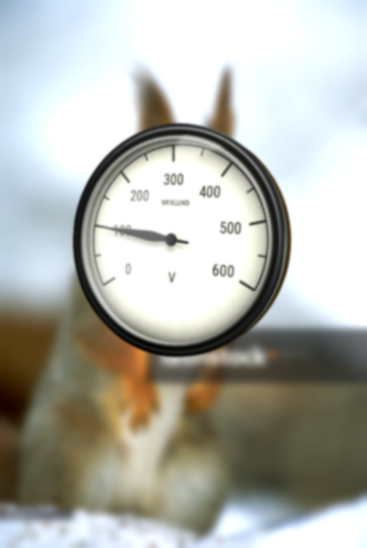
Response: 100
